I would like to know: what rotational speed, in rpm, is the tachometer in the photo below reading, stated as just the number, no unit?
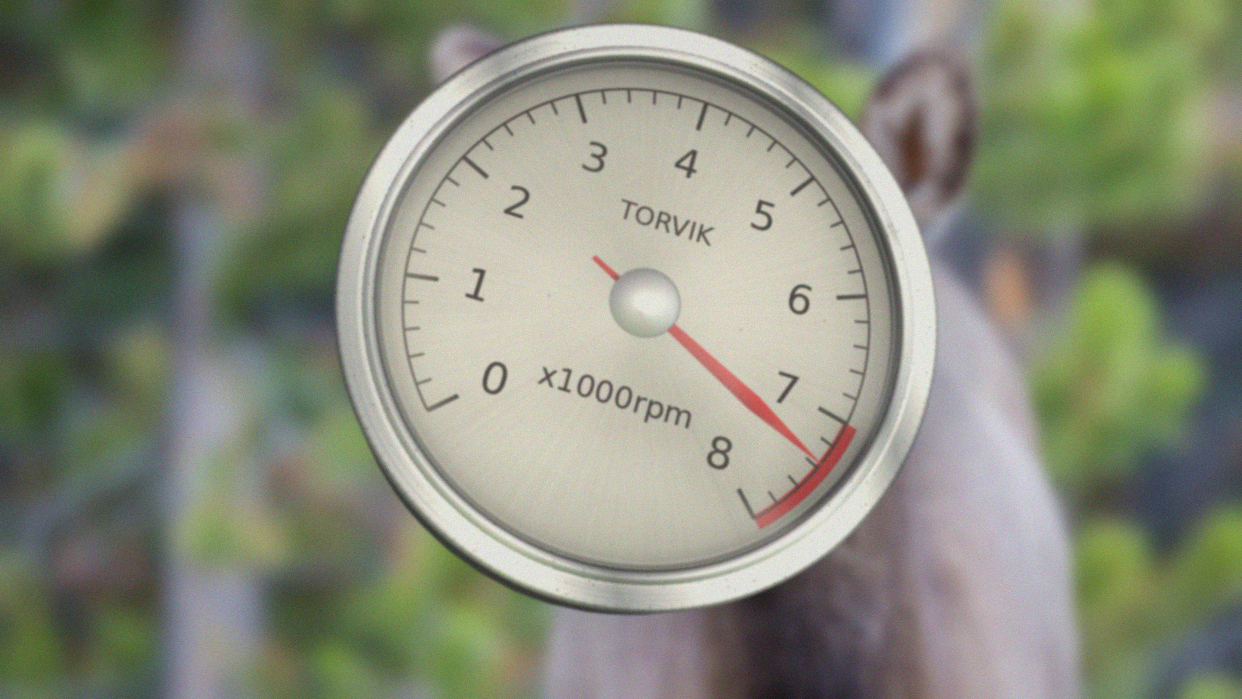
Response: 7400
